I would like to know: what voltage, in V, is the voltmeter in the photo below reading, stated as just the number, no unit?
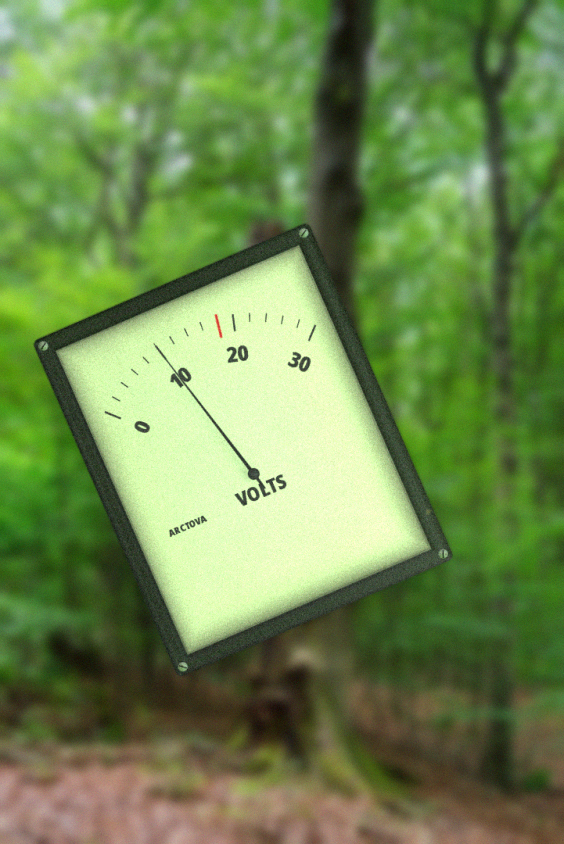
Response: 10
